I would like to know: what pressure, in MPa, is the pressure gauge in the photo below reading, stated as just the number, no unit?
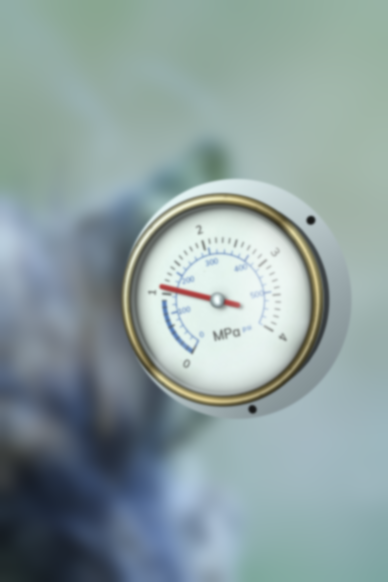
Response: 1.1
